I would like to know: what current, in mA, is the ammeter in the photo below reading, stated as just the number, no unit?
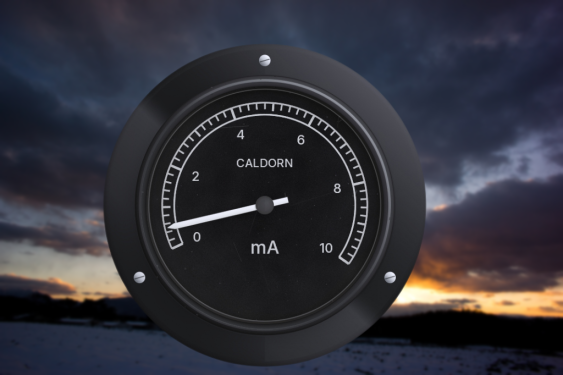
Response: 0.5
